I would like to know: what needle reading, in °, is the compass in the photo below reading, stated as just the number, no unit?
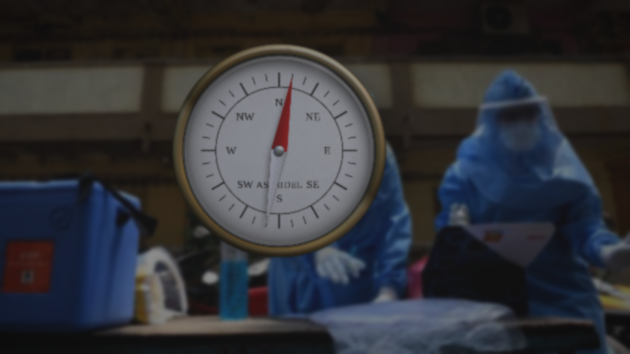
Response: 10
